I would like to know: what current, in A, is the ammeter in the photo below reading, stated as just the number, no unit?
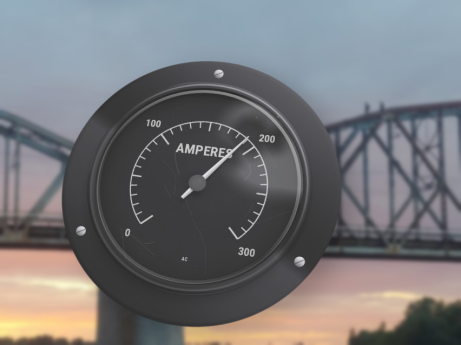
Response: 190
